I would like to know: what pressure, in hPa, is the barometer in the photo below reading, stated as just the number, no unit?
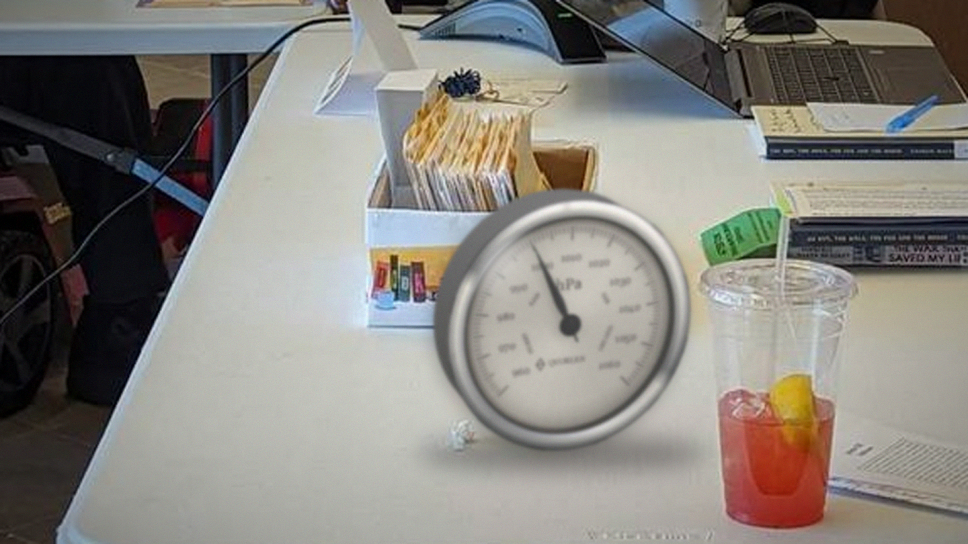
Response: 1000
